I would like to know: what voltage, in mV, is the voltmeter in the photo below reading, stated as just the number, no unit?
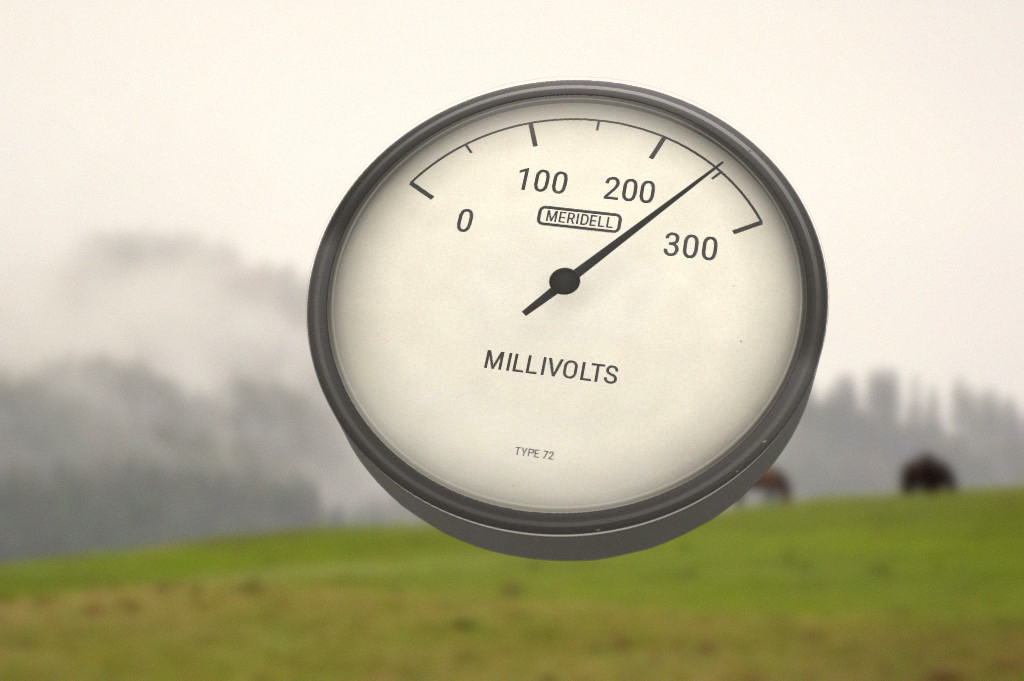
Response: 250
